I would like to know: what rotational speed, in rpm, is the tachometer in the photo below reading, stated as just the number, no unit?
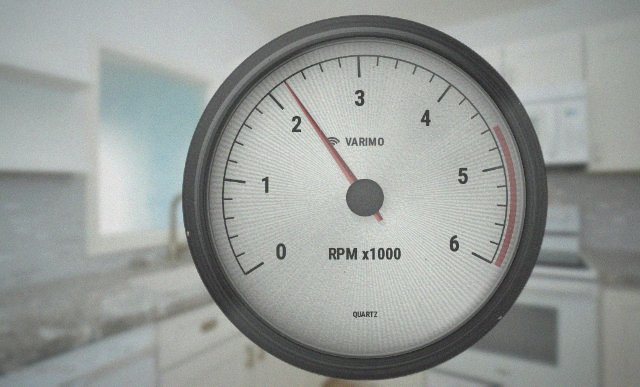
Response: 2200
